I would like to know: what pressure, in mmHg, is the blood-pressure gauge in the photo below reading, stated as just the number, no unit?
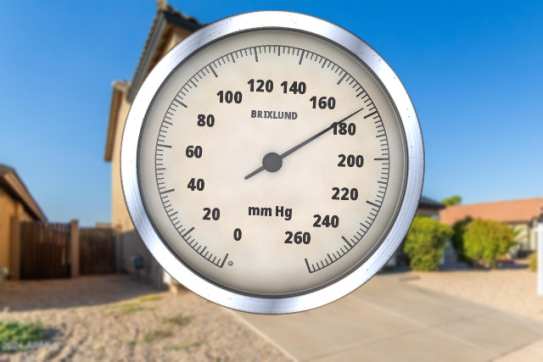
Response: 176
